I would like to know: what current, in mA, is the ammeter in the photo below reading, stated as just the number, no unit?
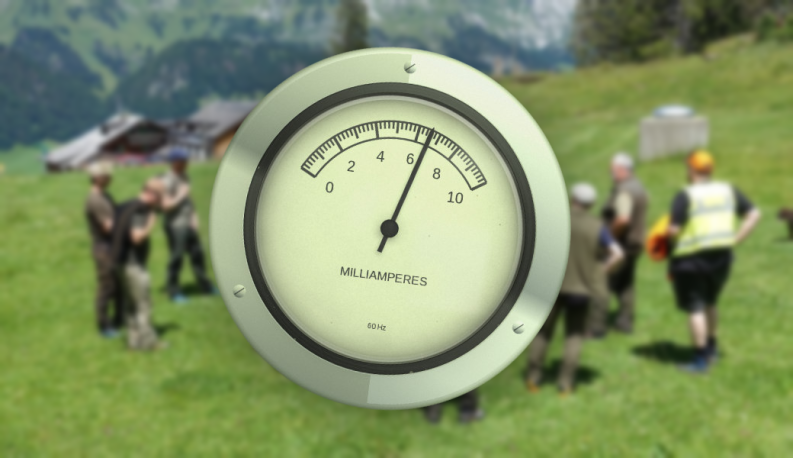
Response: 6.6
